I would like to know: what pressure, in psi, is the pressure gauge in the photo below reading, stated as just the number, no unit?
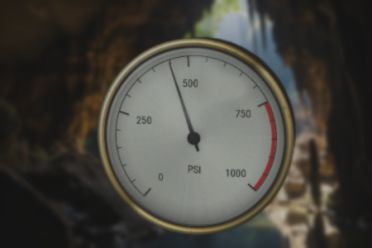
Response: 450
